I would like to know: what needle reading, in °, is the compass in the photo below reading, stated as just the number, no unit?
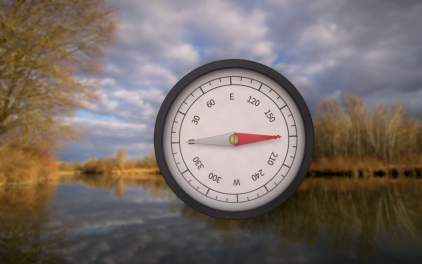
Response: 180
